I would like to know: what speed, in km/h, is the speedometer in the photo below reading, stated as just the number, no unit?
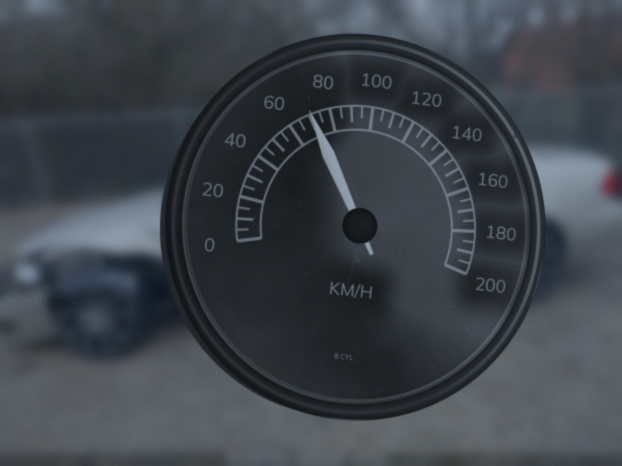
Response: 70
